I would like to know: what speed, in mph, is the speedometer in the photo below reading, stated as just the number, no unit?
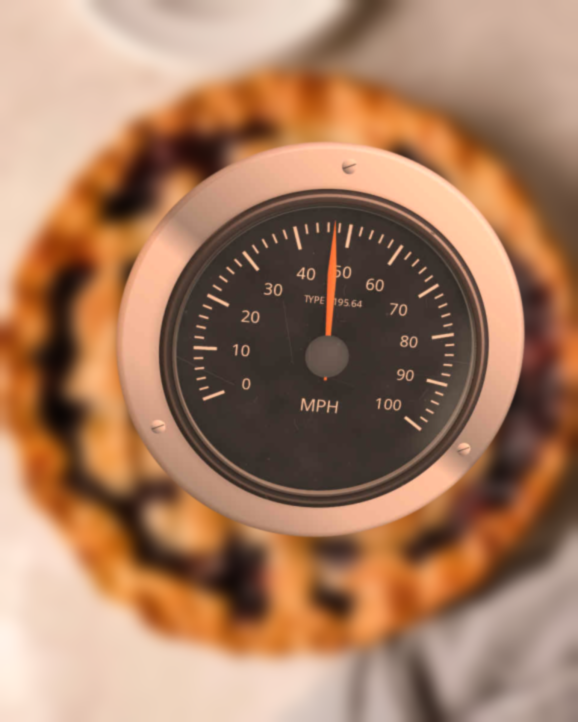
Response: 47
